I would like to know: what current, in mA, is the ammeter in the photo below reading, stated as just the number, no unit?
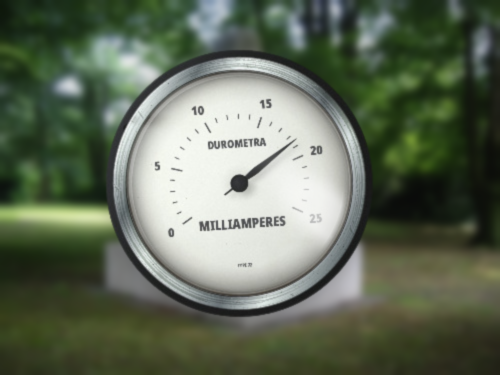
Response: 18.5
